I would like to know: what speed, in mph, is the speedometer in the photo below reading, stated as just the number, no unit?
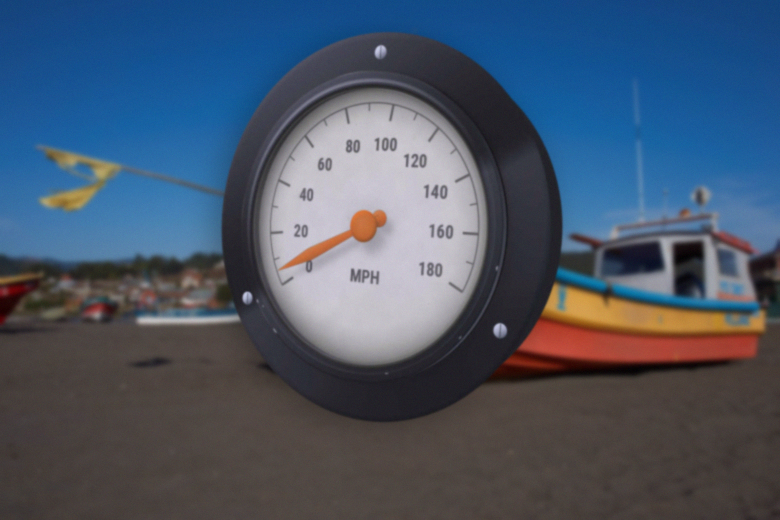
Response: 5
